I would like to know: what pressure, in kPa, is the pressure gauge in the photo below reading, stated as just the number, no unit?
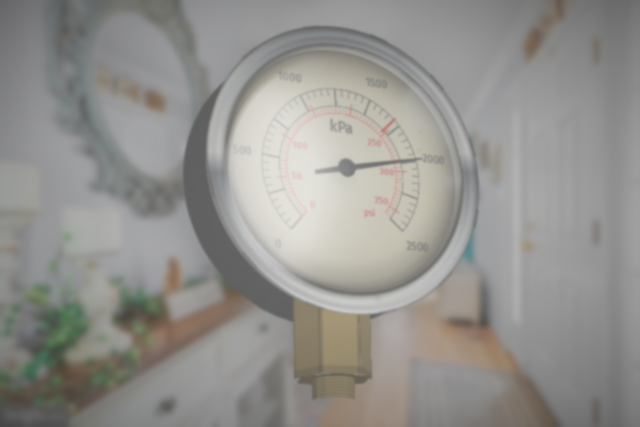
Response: 2000
